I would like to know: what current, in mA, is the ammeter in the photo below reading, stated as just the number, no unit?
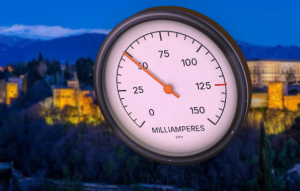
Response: 50
